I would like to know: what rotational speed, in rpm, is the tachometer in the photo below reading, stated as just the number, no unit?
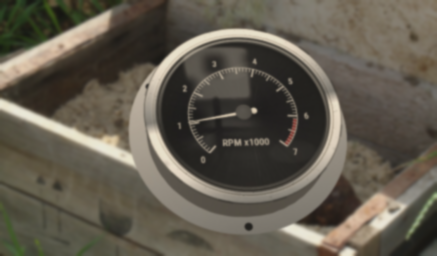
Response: 1000
